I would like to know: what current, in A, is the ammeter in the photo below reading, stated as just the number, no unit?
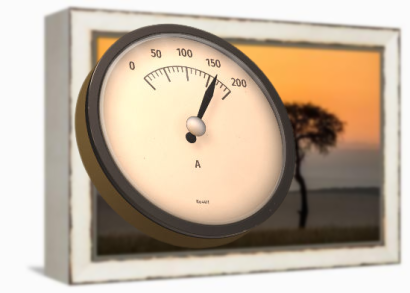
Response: 160
